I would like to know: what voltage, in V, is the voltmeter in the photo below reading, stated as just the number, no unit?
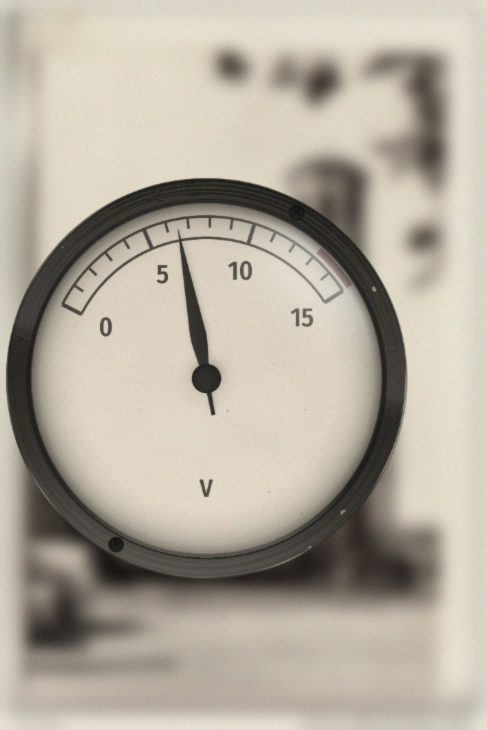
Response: 6.5
